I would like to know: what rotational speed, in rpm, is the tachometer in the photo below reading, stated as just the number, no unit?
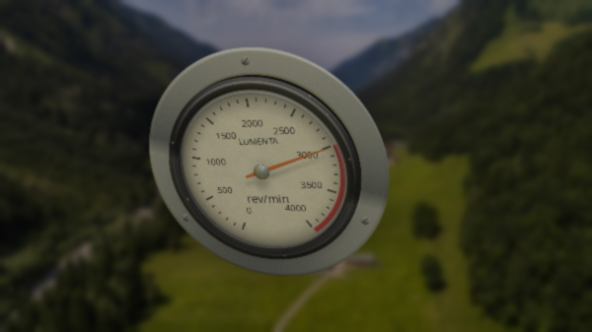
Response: 3000
